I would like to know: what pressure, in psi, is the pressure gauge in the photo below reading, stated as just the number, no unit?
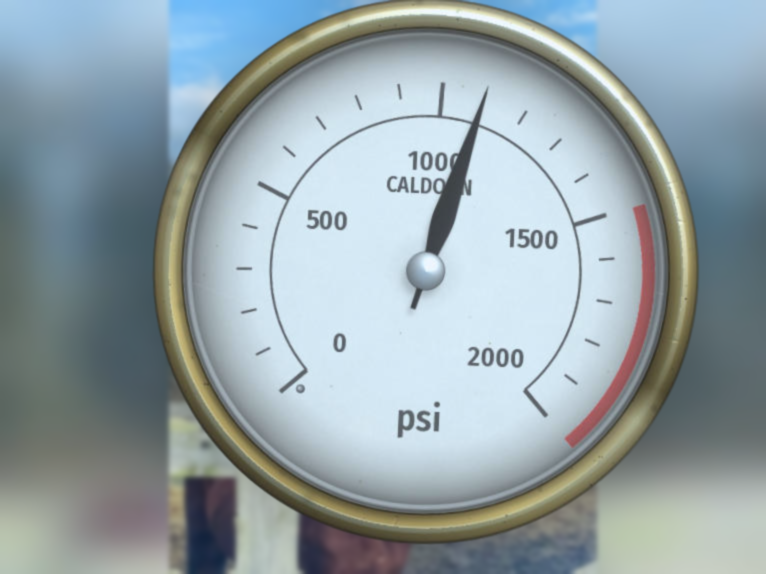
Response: 1100
